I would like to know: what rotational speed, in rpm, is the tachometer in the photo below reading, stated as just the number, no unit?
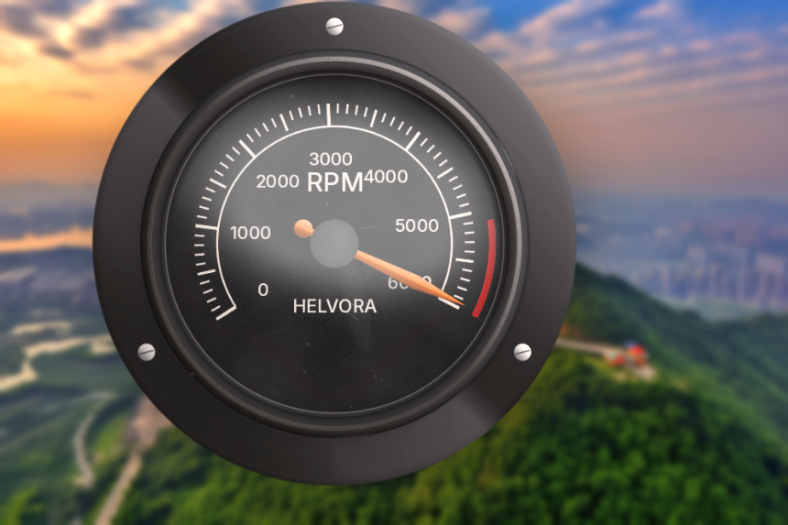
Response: 5950
